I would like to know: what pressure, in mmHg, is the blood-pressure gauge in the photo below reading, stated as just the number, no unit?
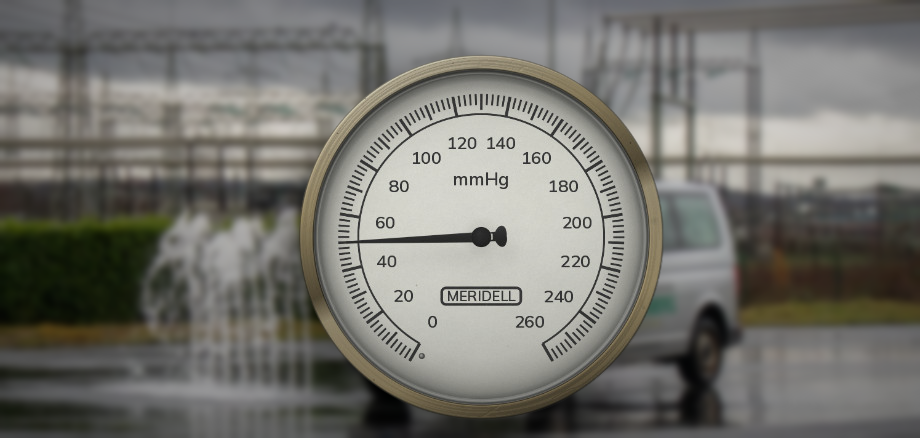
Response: 50
